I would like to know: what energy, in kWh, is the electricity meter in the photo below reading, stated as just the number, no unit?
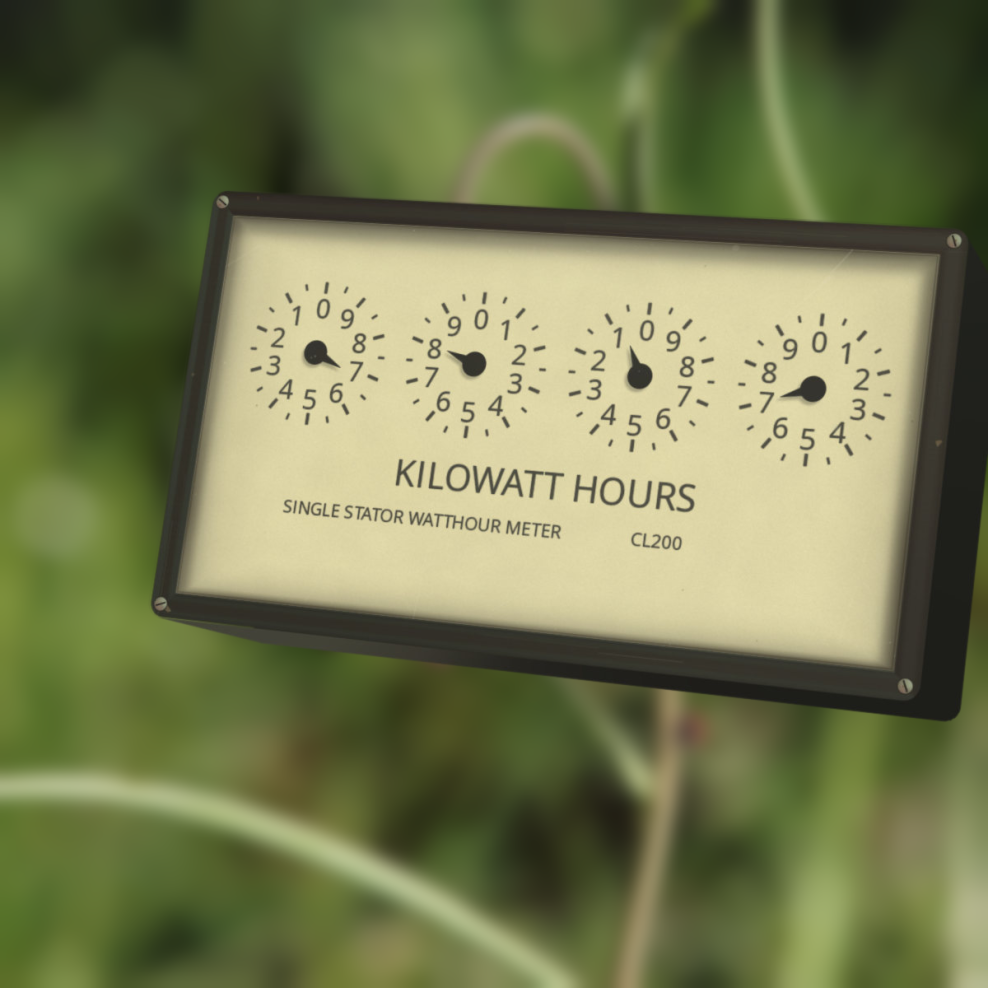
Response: 6807
